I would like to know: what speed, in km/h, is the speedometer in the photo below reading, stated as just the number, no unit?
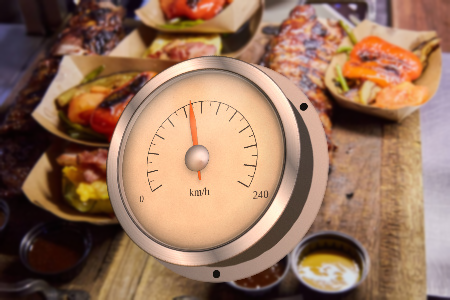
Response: 110
